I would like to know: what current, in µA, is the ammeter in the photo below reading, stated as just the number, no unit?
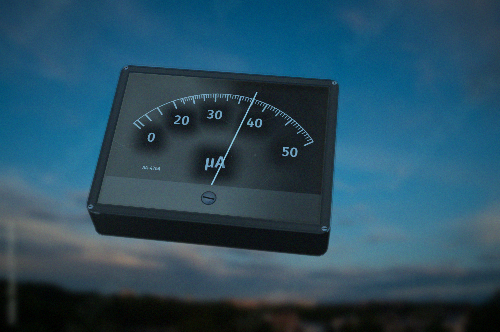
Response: 37.5
